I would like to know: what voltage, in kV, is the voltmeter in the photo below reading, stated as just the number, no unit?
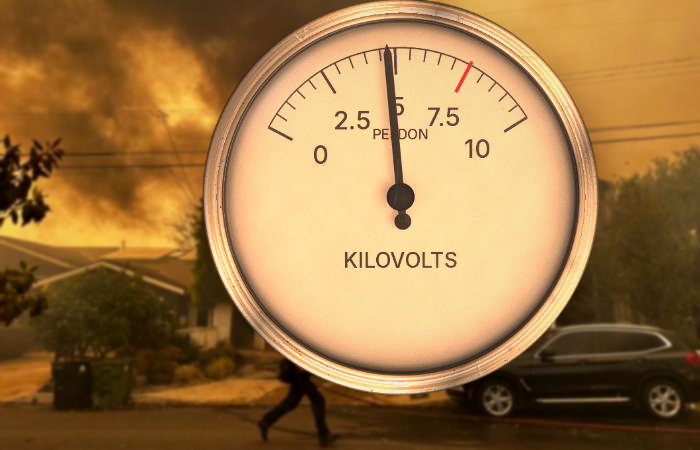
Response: 4.75
